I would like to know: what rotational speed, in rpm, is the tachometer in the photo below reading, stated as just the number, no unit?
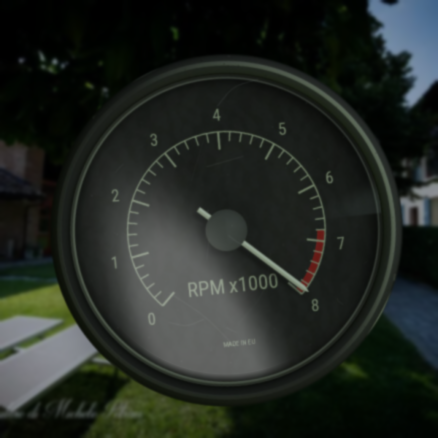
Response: 7900
